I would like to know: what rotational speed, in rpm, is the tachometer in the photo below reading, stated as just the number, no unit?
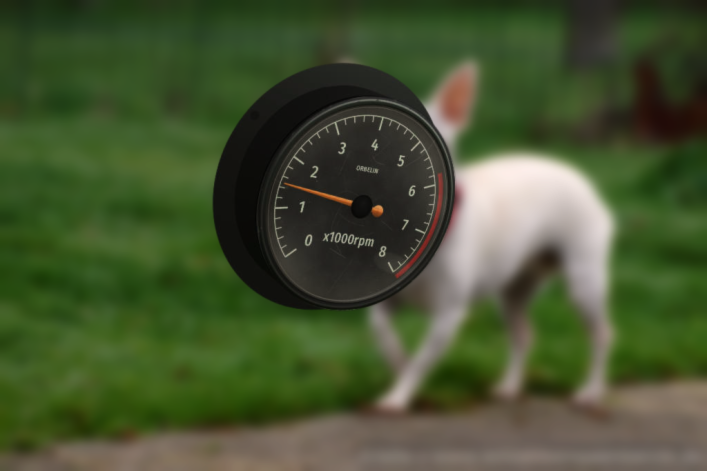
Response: 1500
